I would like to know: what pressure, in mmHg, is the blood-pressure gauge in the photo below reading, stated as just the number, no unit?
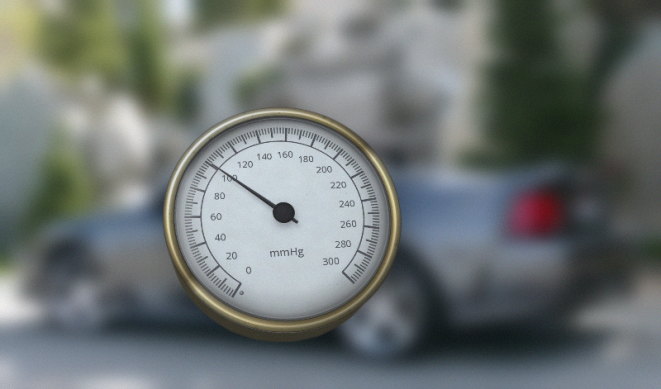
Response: 100
